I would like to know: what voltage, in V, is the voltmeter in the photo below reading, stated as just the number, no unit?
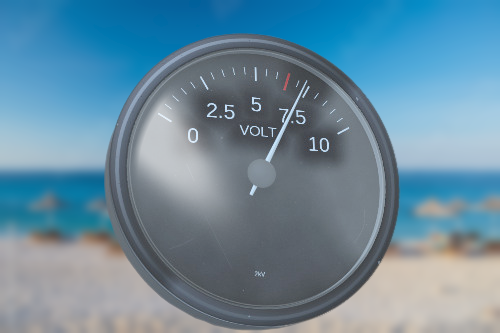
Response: 7.25
